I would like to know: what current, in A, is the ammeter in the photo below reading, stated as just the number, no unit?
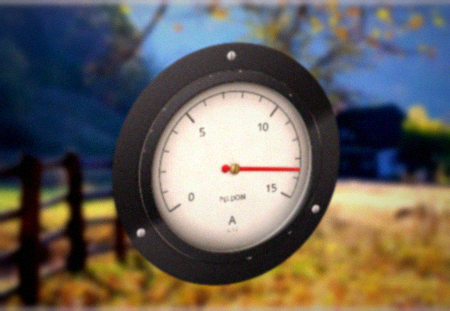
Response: 13.5
